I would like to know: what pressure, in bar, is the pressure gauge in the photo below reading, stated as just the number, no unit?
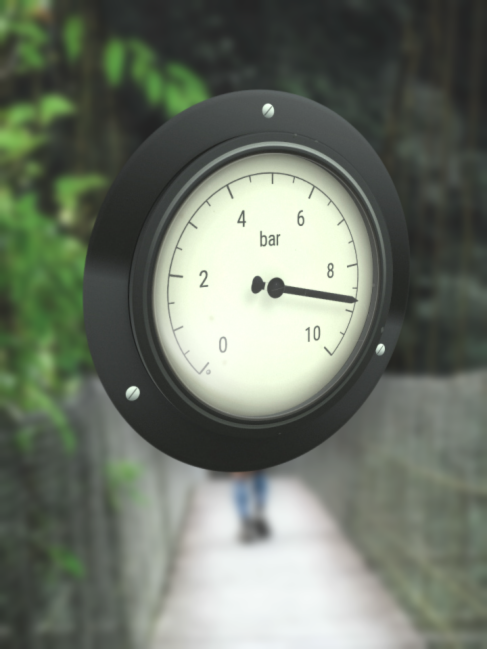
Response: 8.75
